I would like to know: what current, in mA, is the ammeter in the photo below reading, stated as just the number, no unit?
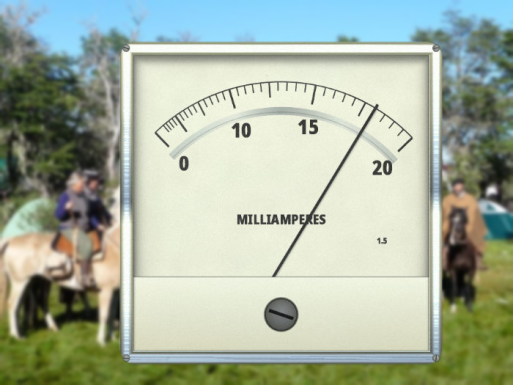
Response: 18
